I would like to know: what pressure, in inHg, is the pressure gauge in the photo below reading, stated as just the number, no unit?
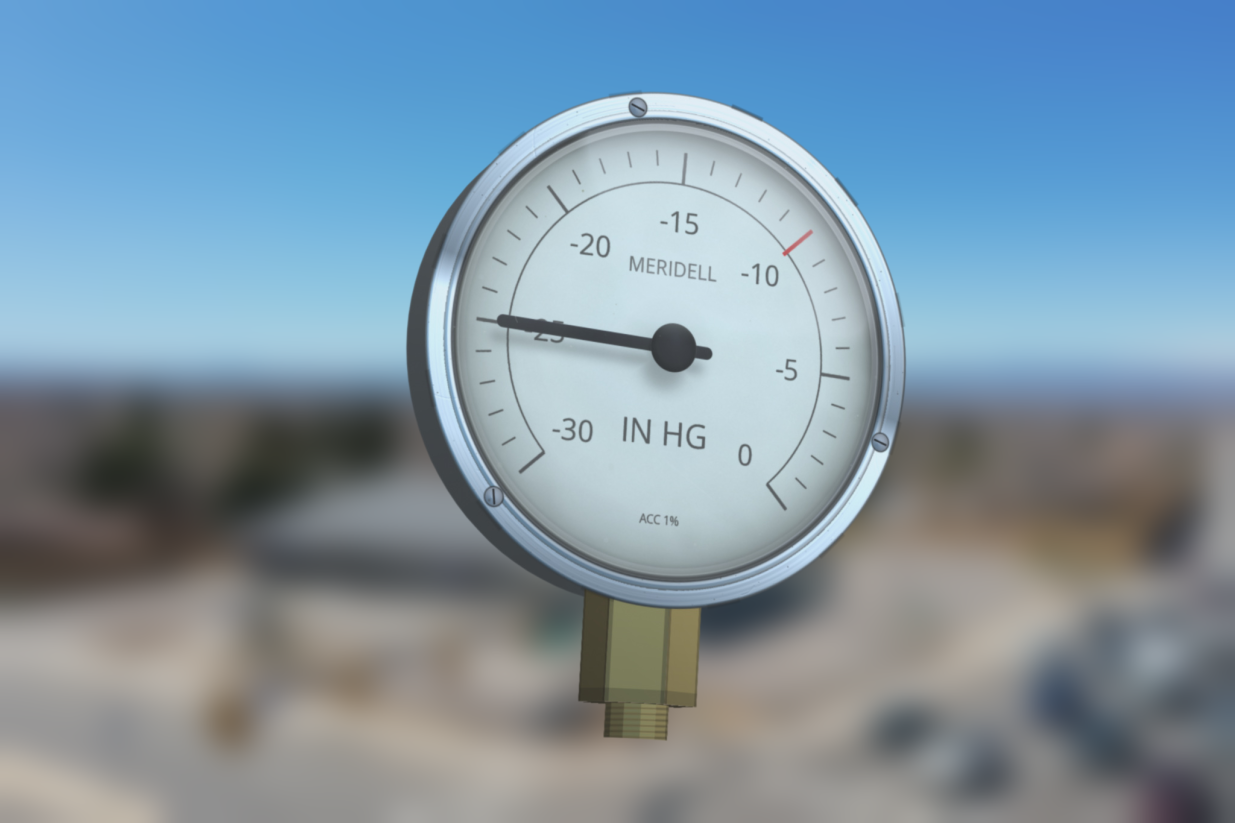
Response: -25
